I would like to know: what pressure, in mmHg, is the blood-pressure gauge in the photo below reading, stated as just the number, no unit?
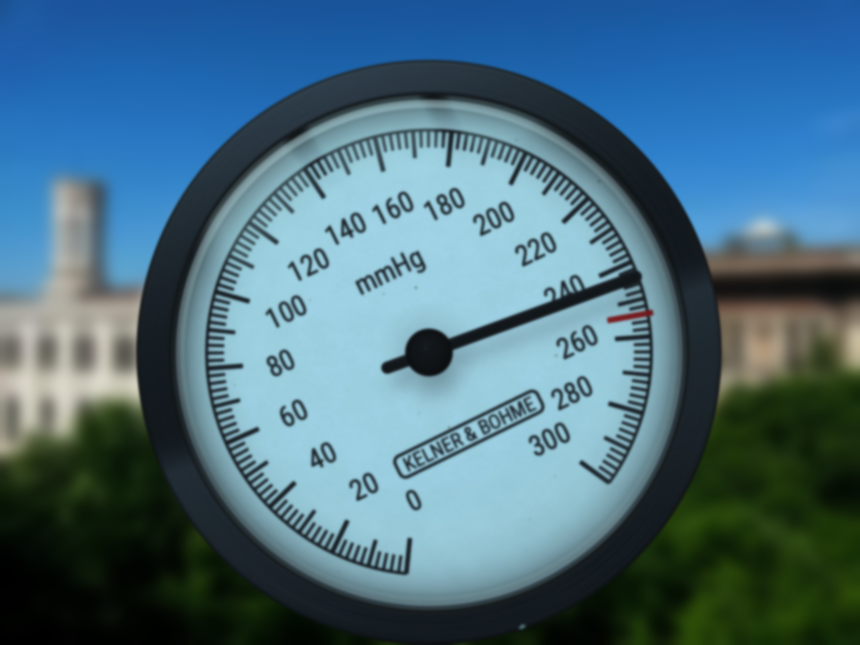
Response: 244
